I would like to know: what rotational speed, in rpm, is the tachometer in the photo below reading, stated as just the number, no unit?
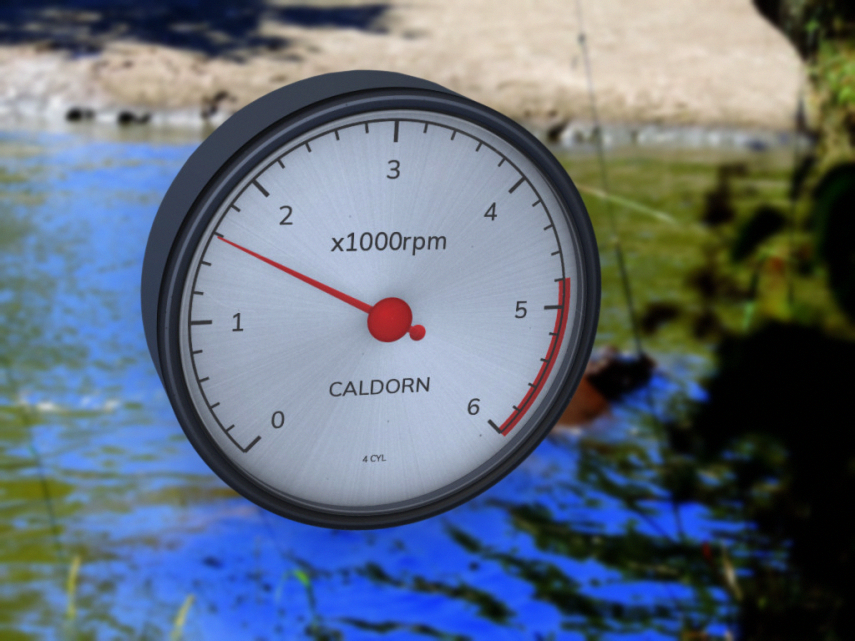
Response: 1600
